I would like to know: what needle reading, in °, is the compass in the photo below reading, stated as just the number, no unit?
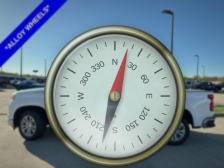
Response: 15
